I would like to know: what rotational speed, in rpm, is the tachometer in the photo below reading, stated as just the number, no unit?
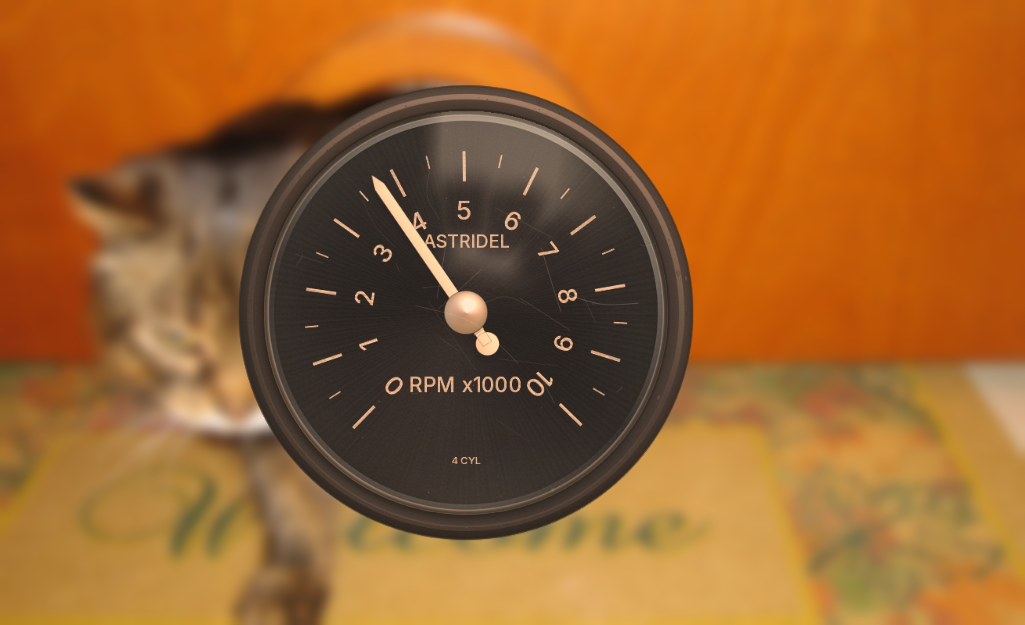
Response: 3750
